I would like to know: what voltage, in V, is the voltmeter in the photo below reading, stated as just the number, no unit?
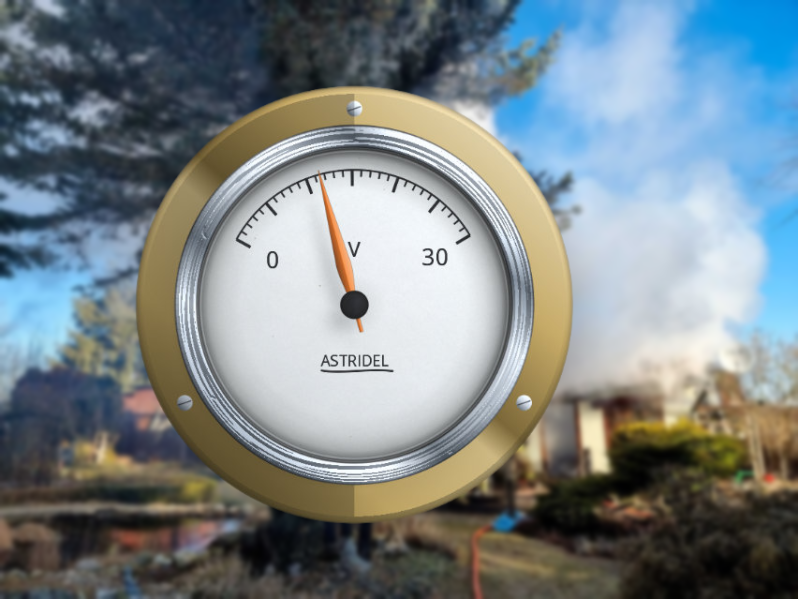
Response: 11.5
